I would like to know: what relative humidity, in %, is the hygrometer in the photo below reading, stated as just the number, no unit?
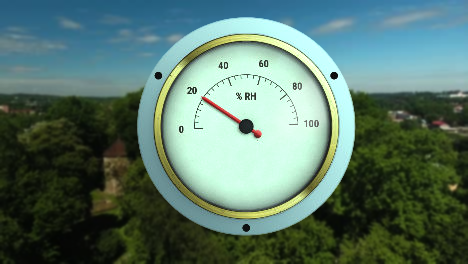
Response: 20
